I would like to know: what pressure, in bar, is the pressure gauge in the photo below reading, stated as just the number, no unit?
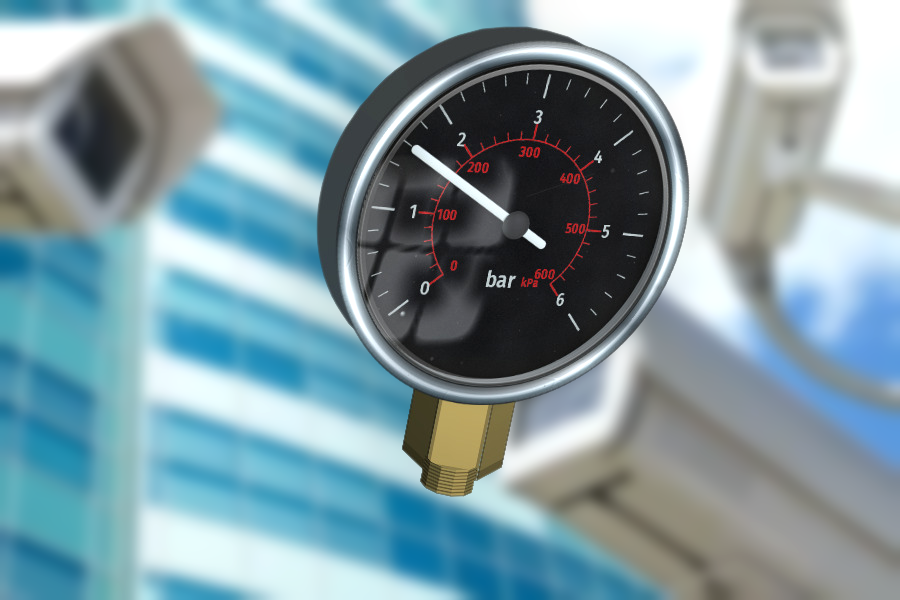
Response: 1.6
